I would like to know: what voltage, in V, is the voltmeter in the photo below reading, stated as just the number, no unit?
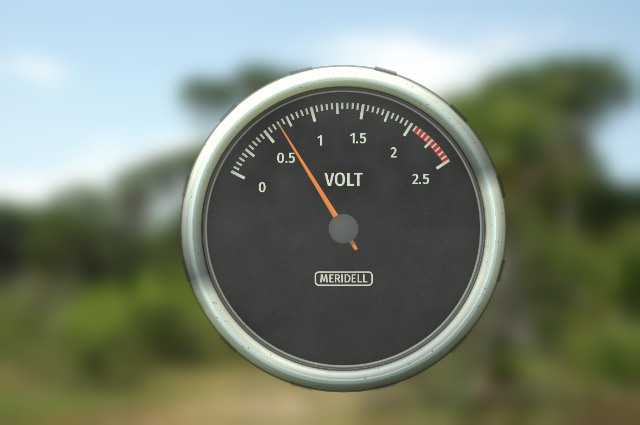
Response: 0.65
